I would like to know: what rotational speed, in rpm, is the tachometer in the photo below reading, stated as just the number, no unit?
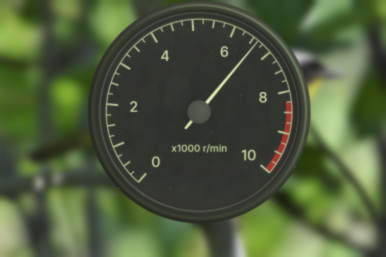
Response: 6625
